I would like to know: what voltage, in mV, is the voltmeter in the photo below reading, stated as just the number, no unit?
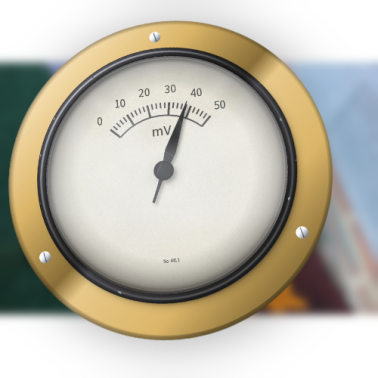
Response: 38
